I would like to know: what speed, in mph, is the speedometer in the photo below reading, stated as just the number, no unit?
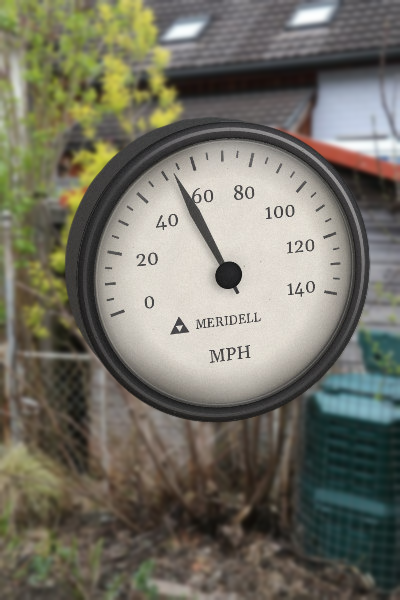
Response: 52.5
